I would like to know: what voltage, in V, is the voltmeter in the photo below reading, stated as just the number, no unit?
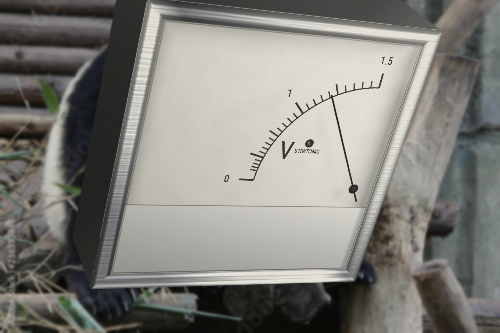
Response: 1.2
